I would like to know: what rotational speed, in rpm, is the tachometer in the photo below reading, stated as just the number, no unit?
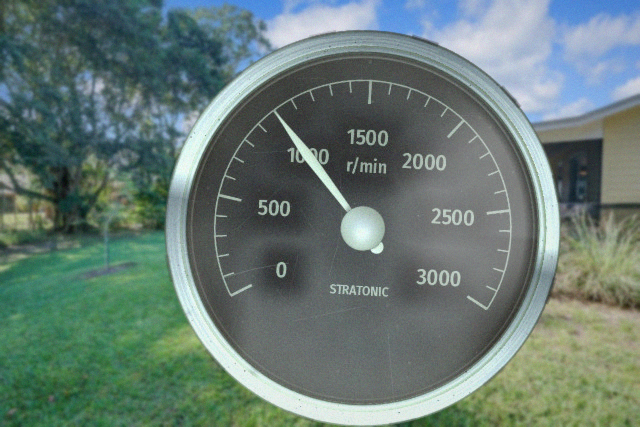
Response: 1000
